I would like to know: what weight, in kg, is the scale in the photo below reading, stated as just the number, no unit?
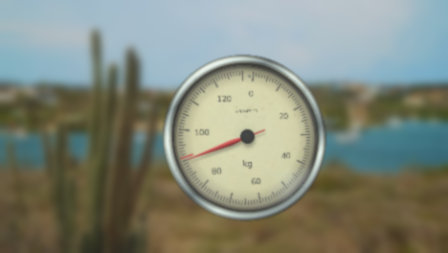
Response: 90
